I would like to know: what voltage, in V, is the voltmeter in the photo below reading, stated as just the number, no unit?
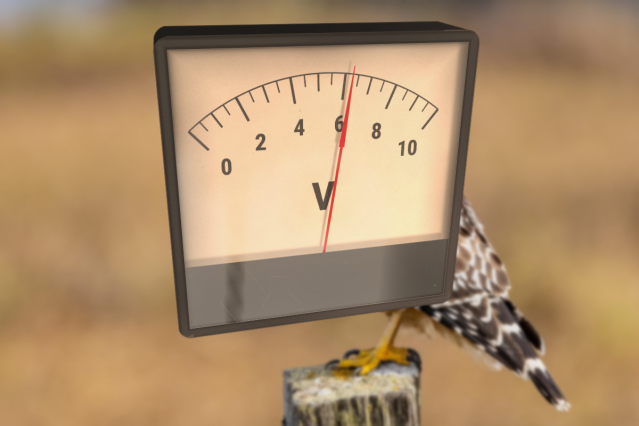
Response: 6.25
